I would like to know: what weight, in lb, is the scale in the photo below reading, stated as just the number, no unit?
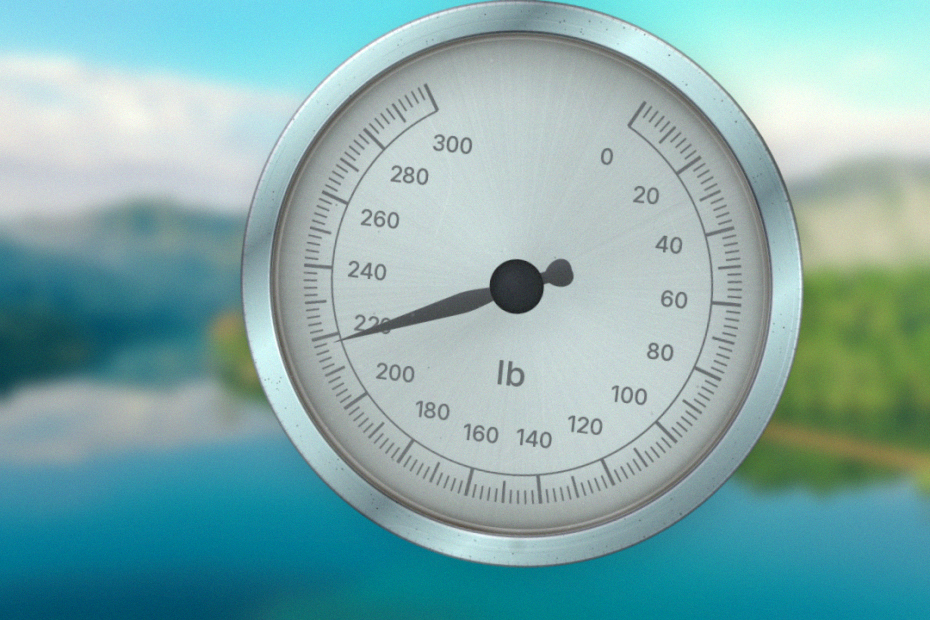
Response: 218
